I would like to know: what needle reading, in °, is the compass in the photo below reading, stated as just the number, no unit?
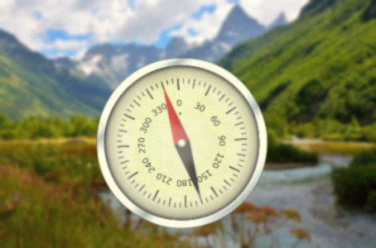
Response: 345
